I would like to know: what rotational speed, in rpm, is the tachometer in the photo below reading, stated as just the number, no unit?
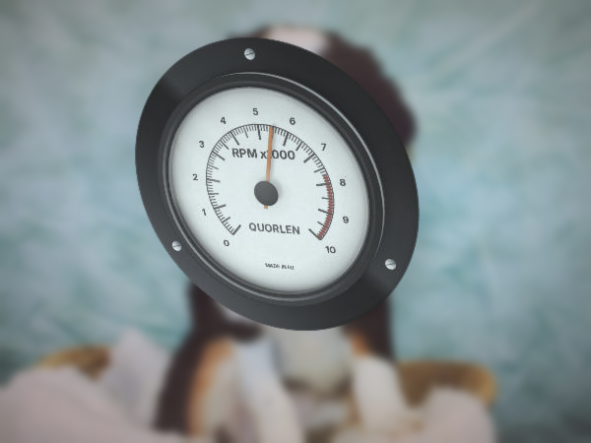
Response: 5500
